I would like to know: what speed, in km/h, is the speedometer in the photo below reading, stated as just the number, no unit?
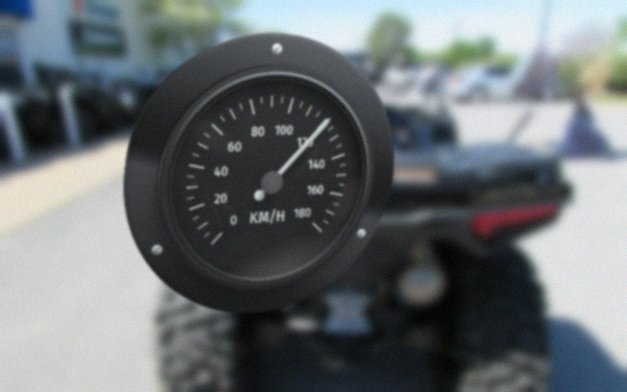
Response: 120
